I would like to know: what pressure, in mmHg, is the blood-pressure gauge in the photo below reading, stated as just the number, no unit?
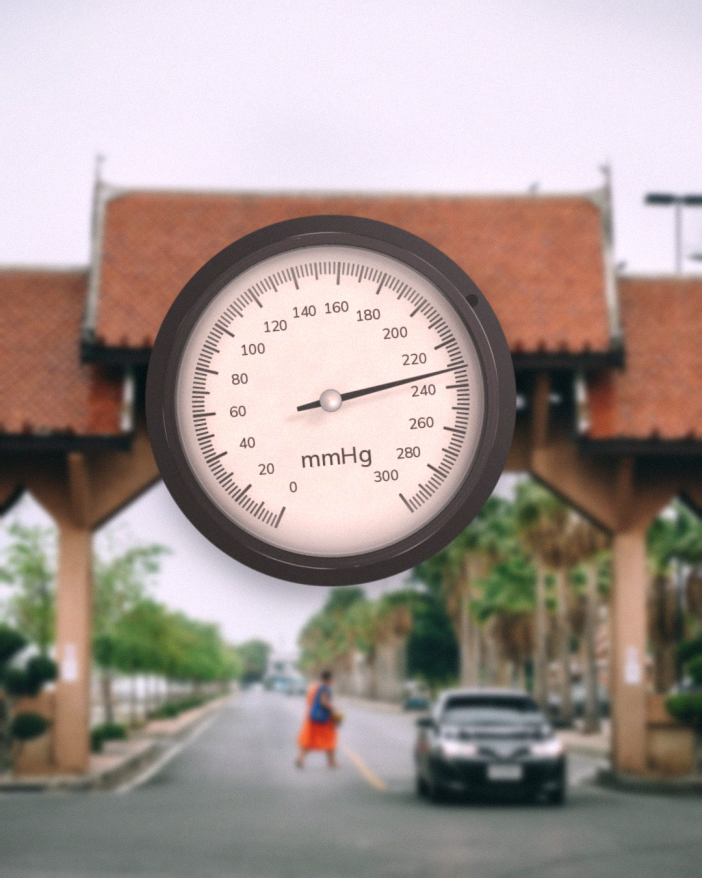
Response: 232
